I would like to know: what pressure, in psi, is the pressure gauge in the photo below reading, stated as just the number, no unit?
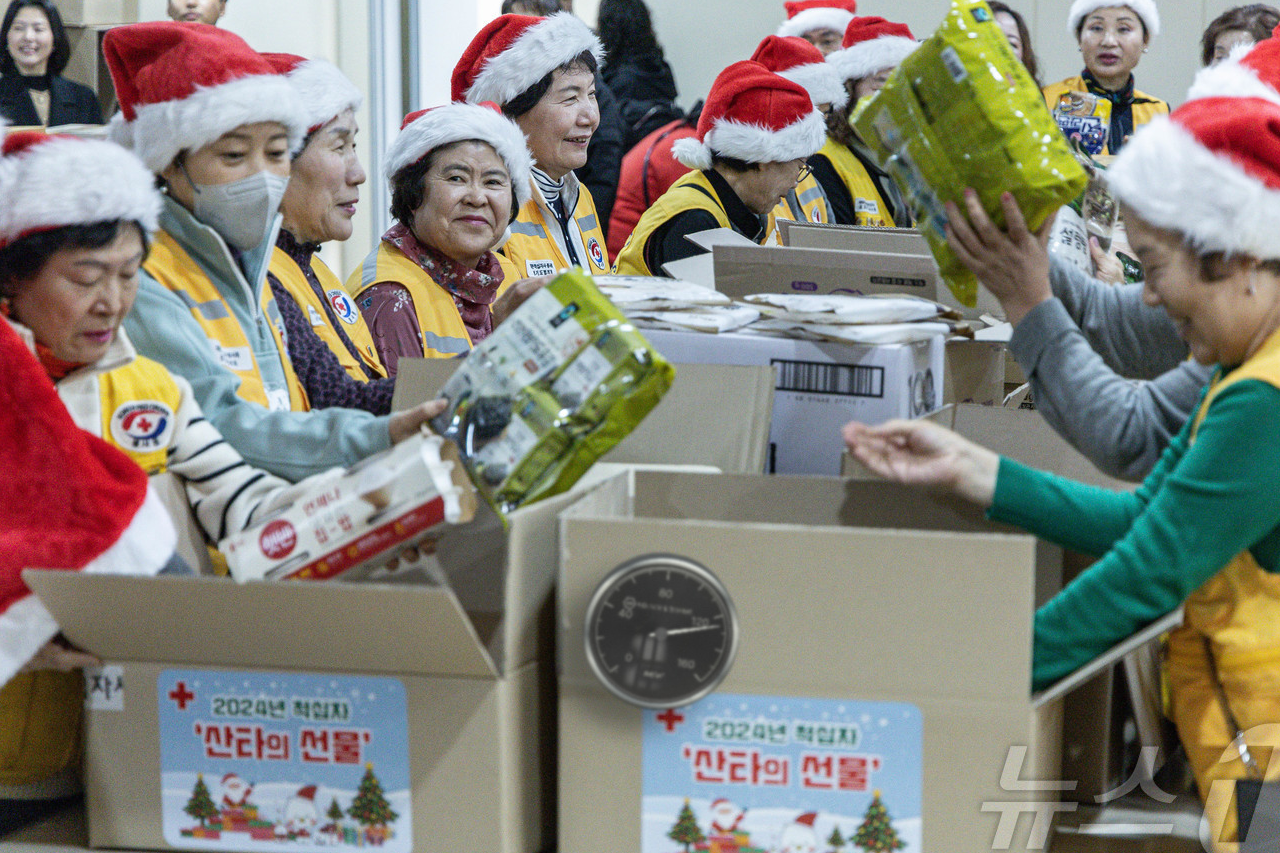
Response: 125
